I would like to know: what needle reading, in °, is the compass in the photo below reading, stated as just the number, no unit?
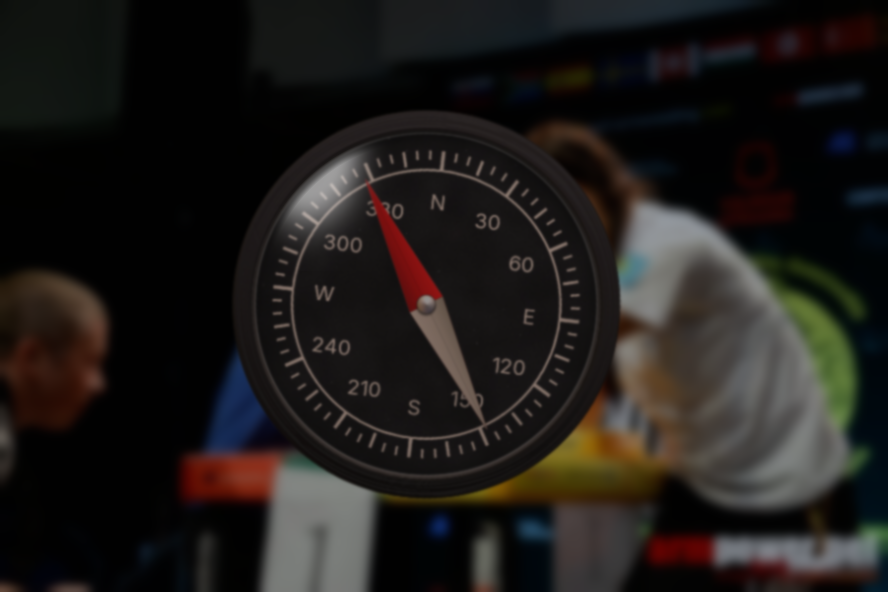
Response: 327.5
